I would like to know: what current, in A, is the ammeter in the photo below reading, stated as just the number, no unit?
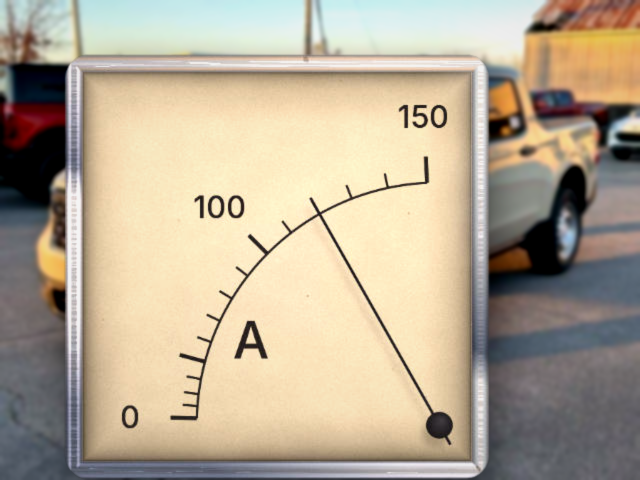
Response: 120
